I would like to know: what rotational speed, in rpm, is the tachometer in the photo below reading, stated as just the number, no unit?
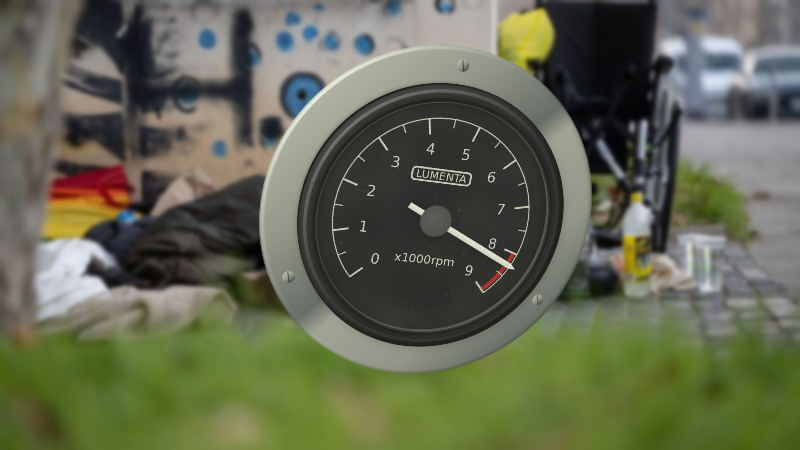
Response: 8250
